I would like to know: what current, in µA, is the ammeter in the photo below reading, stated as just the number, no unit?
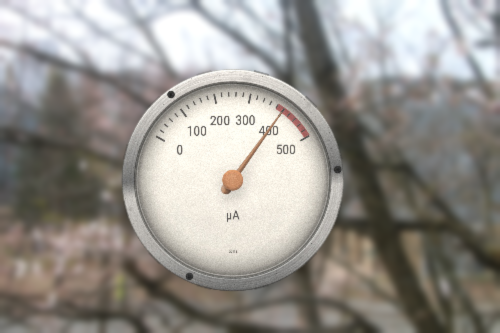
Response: 400
